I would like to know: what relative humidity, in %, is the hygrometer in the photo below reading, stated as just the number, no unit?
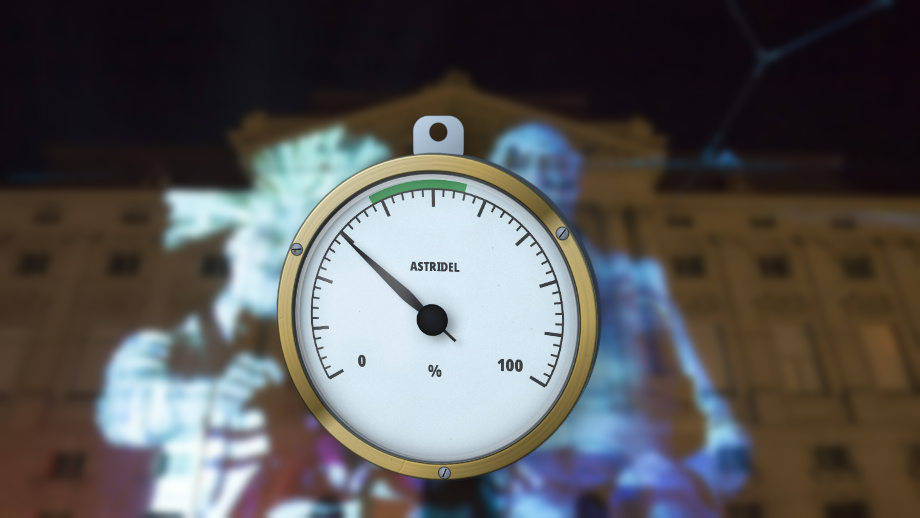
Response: 30
